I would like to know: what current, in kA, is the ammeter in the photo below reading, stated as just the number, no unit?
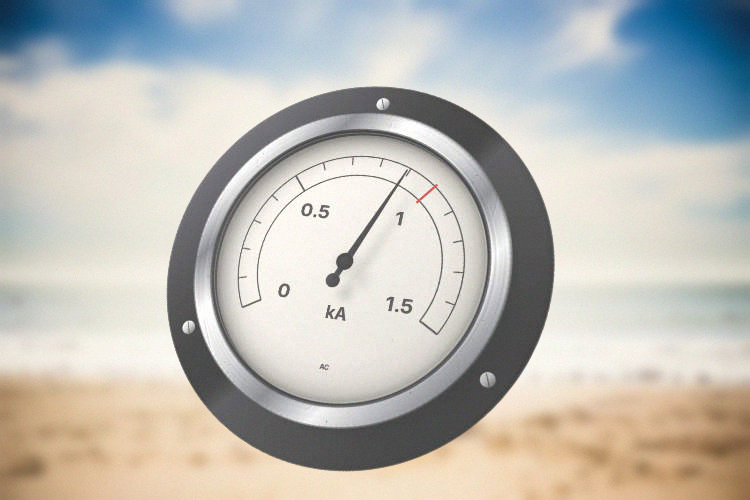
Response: 0.9
